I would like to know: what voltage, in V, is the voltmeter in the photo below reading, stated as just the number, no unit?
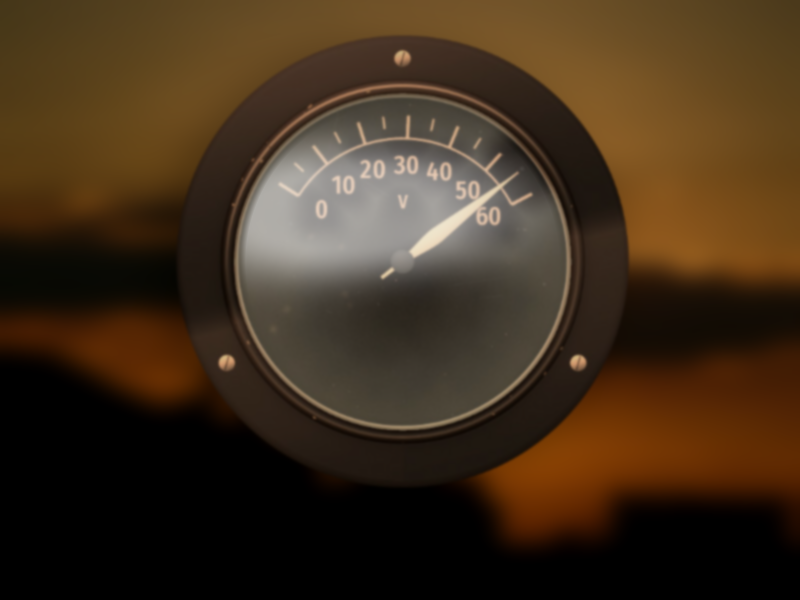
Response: 55
